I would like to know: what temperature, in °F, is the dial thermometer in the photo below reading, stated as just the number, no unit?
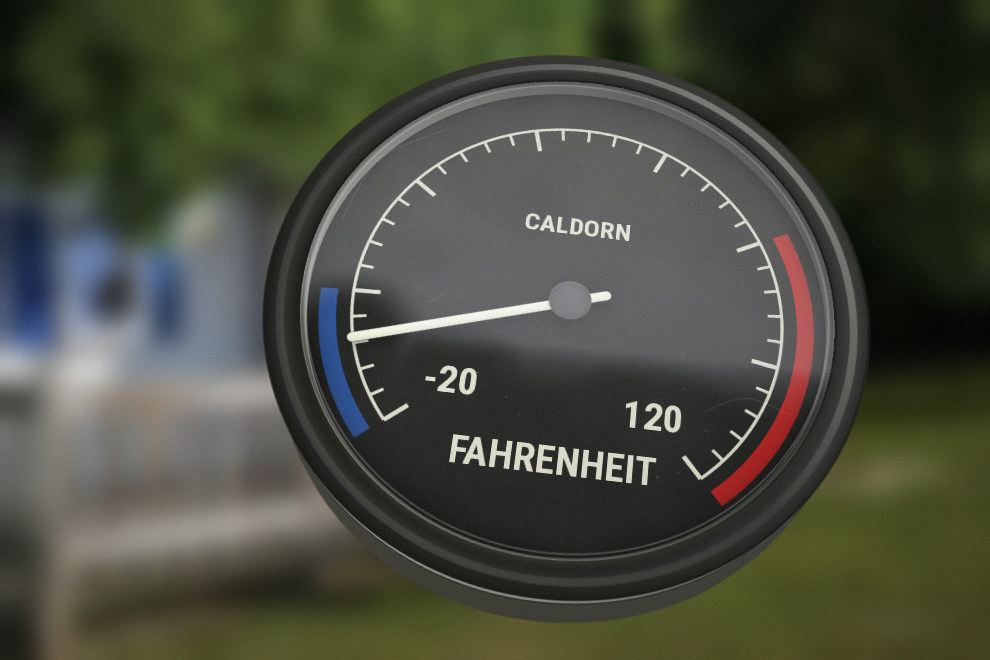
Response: -8
